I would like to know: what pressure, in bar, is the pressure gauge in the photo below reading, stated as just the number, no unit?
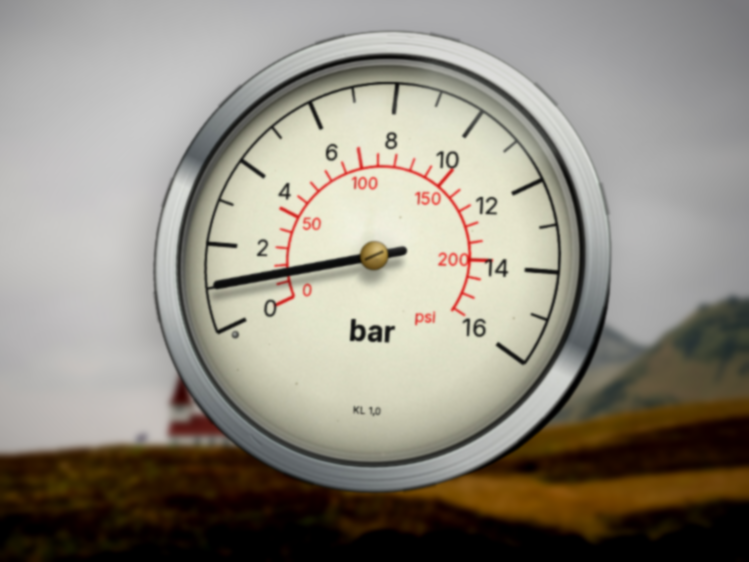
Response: 1
